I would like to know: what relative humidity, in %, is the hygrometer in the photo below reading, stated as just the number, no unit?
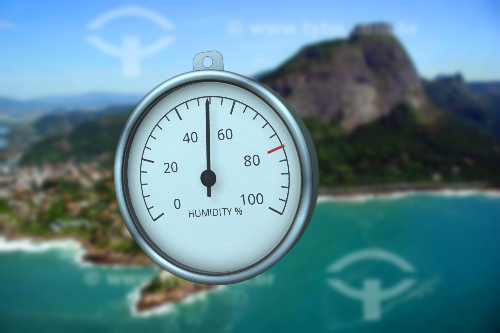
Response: 52
